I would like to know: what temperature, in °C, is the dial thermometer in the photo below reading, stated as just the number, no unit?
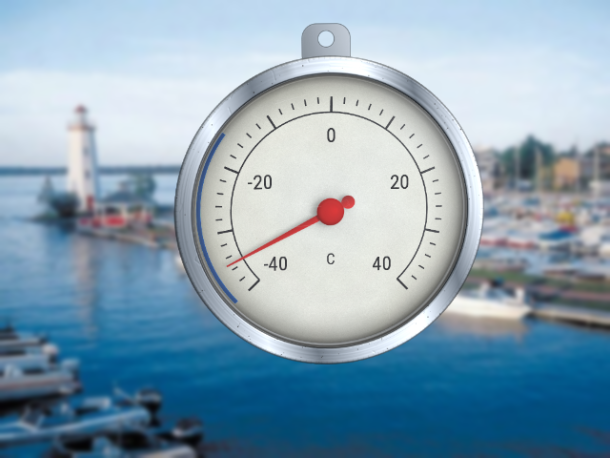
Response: -35
